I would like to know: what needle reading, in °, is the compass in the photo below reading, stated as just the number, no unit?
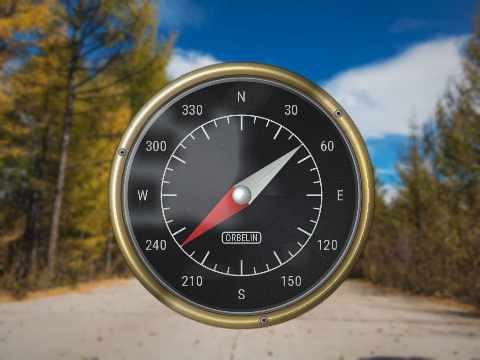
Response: 230
